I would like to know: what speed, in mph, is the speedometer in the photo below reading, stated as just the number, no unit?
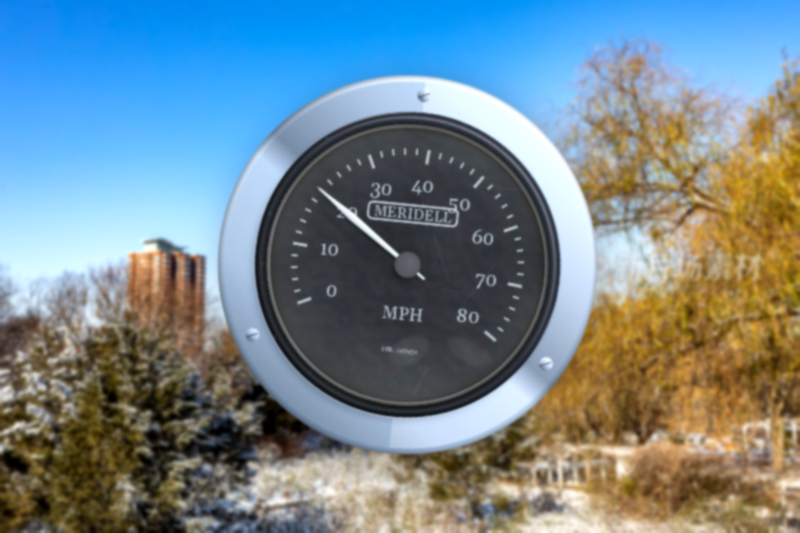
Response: 20
